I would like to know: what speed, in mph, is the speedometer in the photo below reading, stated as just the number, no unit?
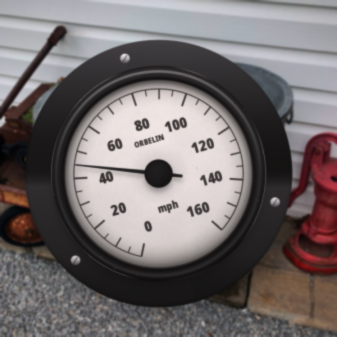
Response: 45
